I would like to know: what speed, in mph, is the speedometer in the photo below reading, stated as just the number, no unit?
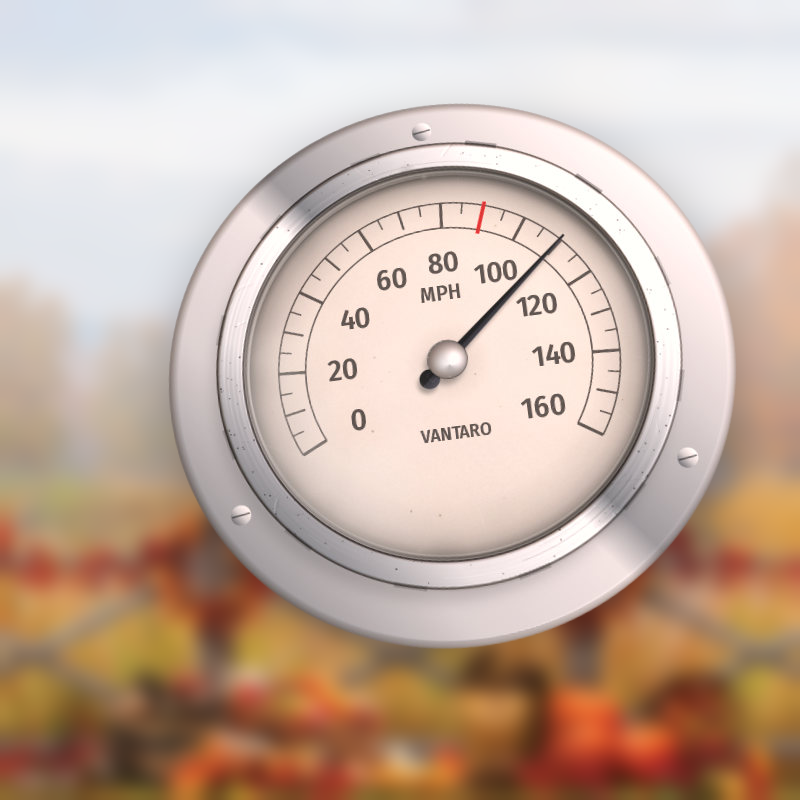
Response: 110
